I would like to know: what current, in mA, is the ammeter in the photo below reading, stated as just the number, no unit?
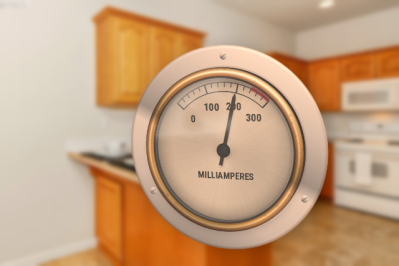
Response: 200
